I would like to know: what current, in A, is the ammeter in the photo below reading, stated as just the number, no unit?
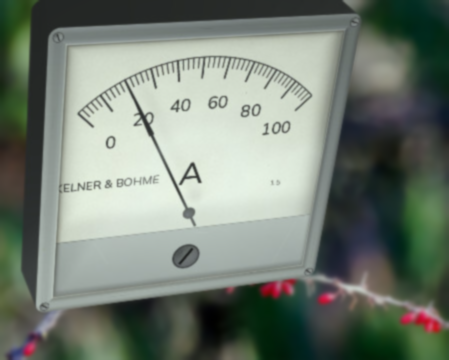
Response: 20
